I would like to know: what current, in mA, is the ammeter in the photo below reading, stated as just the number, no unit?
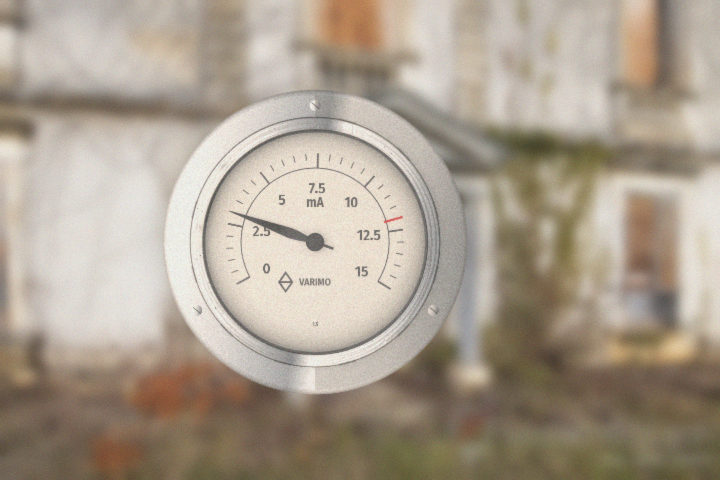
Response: 3
